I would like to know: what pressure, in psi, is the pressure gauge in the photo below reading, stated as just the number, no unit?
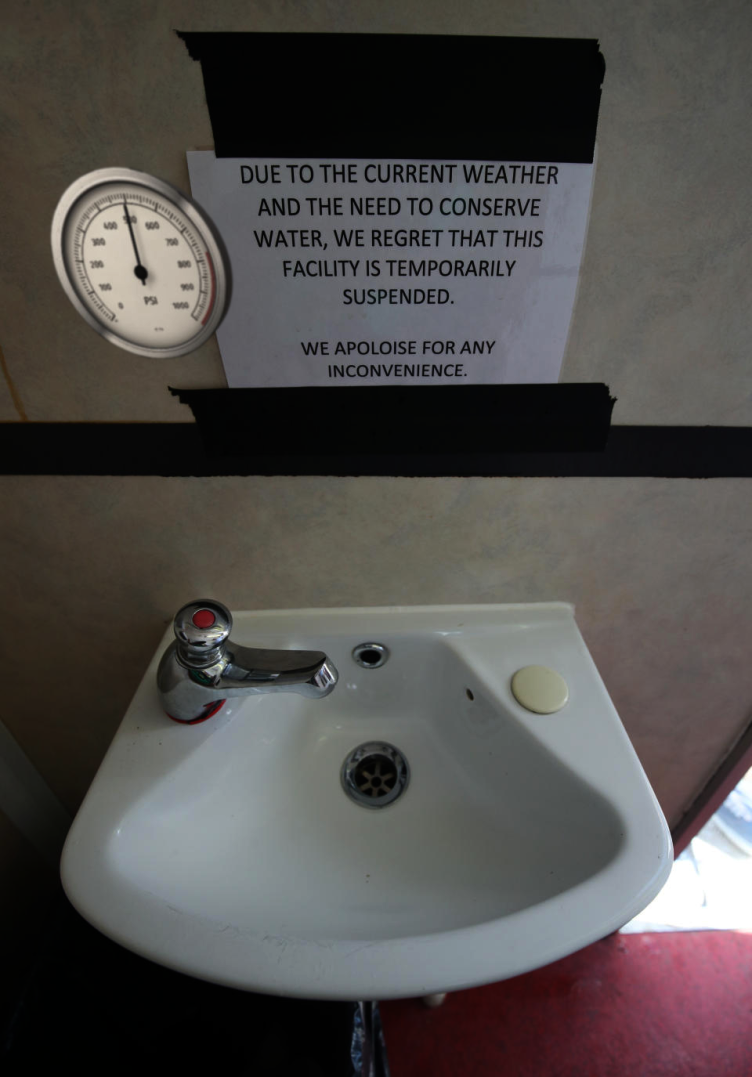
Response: 500
